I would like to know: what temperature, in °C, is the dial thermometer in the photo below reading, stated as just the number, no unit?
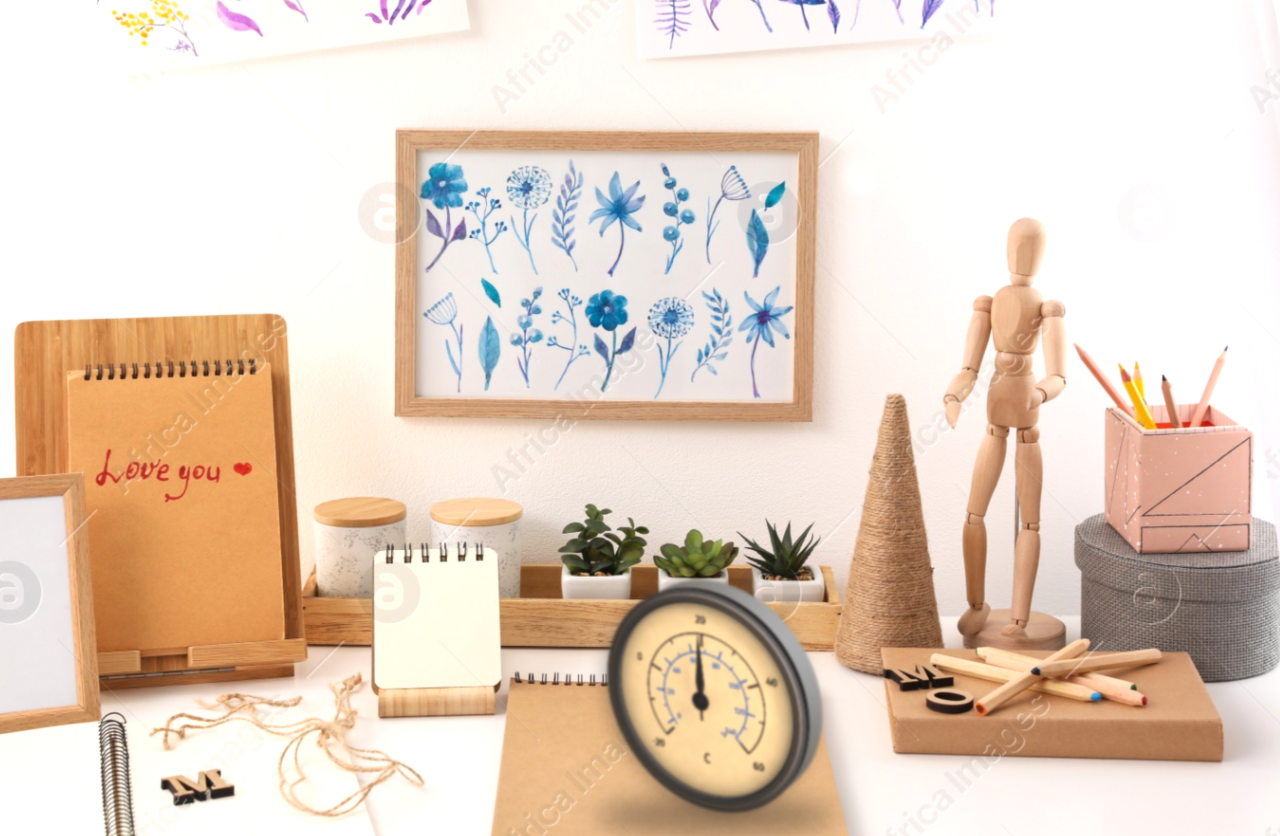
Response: 20
